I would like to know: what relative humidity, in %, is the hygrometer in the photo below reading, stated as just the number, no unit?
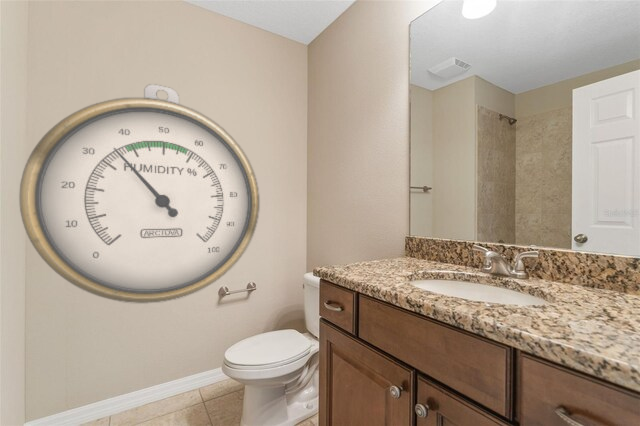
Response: 35
